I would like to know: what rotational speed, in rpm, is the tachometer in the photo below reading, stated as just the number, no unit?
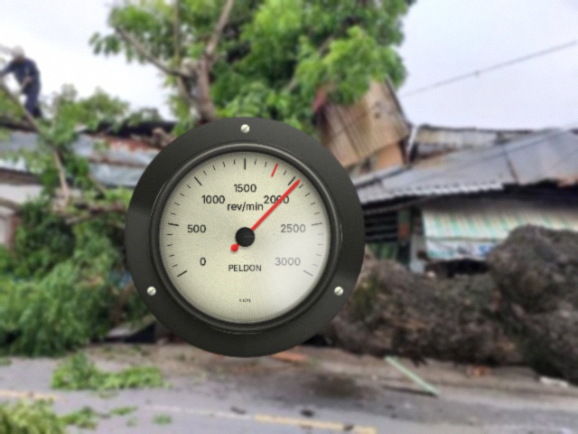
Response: 2050
